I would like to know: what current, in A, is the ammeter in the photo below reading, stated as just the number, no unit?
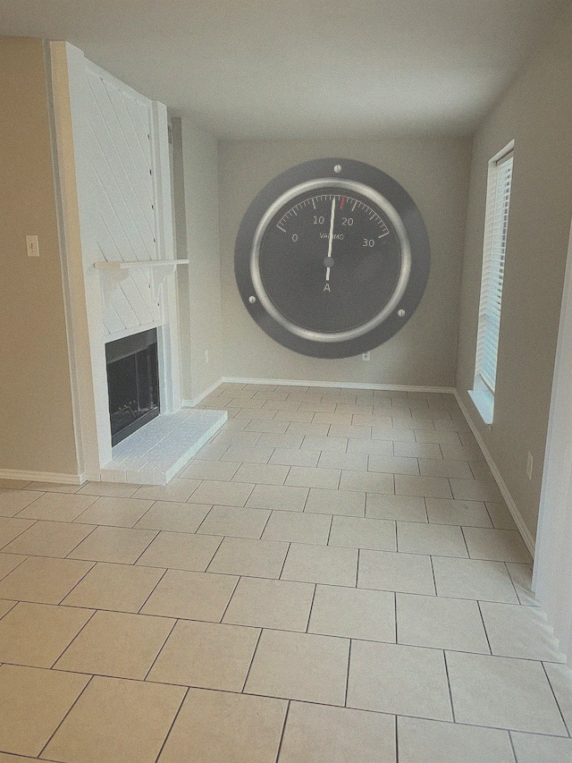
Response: 15
